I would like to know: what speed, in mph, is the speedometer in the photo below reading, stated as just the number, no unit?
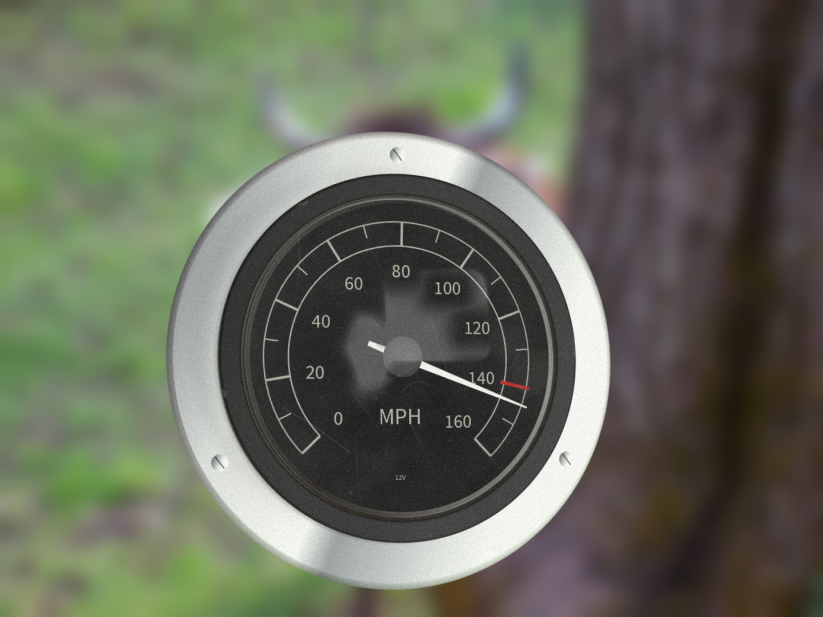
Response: 145
